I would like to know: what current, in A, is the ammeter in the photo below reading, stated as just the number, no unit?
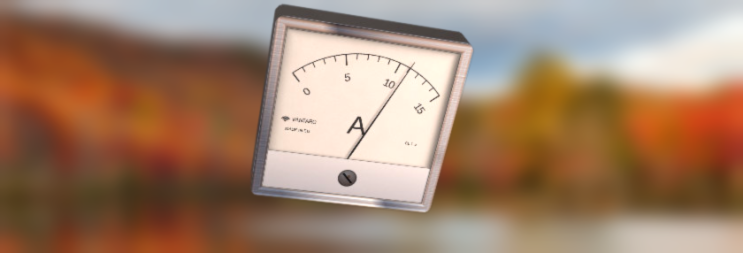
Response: 11
